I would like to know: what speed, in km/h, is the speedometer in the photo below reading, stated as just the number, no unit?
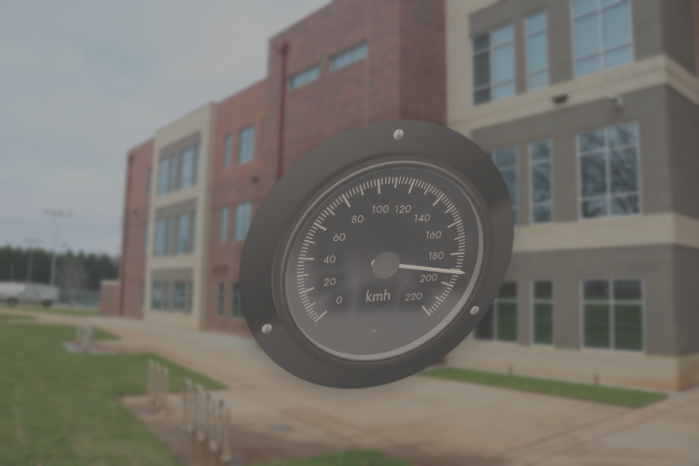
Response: 190
